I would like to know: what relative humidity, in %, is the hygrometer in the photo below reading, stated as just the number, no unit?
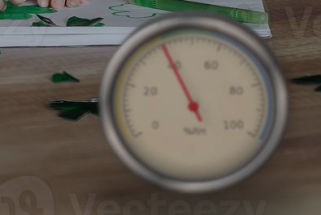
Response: 40
